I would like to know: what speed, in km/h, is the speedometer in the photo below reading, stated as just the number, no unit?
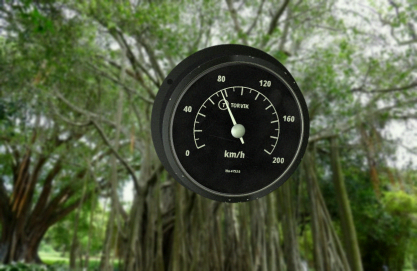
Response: 75
